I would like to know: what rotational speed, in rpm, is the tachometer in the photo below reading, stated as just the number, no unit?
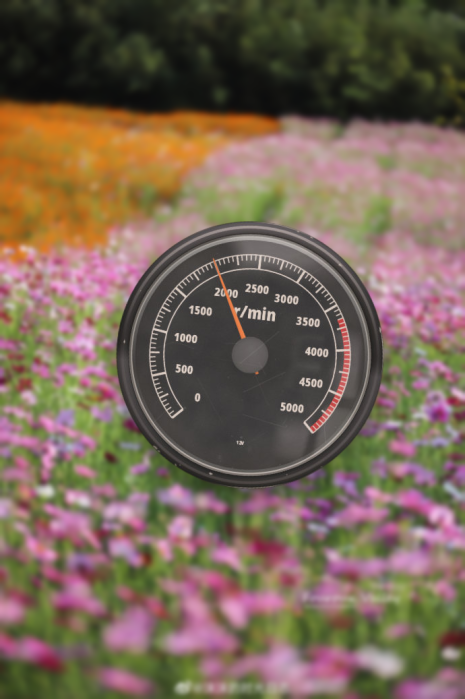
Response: 2000
